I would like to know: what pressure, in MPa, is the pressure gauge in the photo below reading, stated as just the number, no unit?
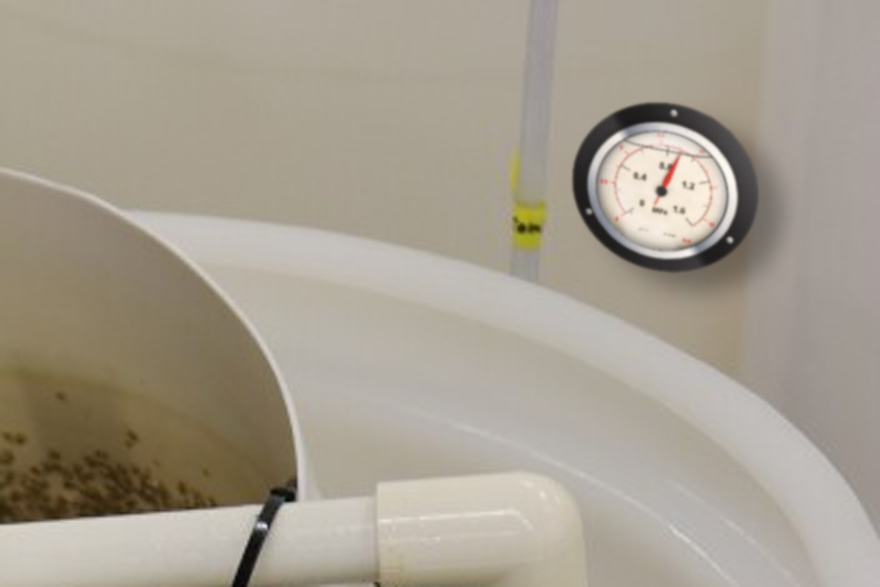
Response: 0.9
